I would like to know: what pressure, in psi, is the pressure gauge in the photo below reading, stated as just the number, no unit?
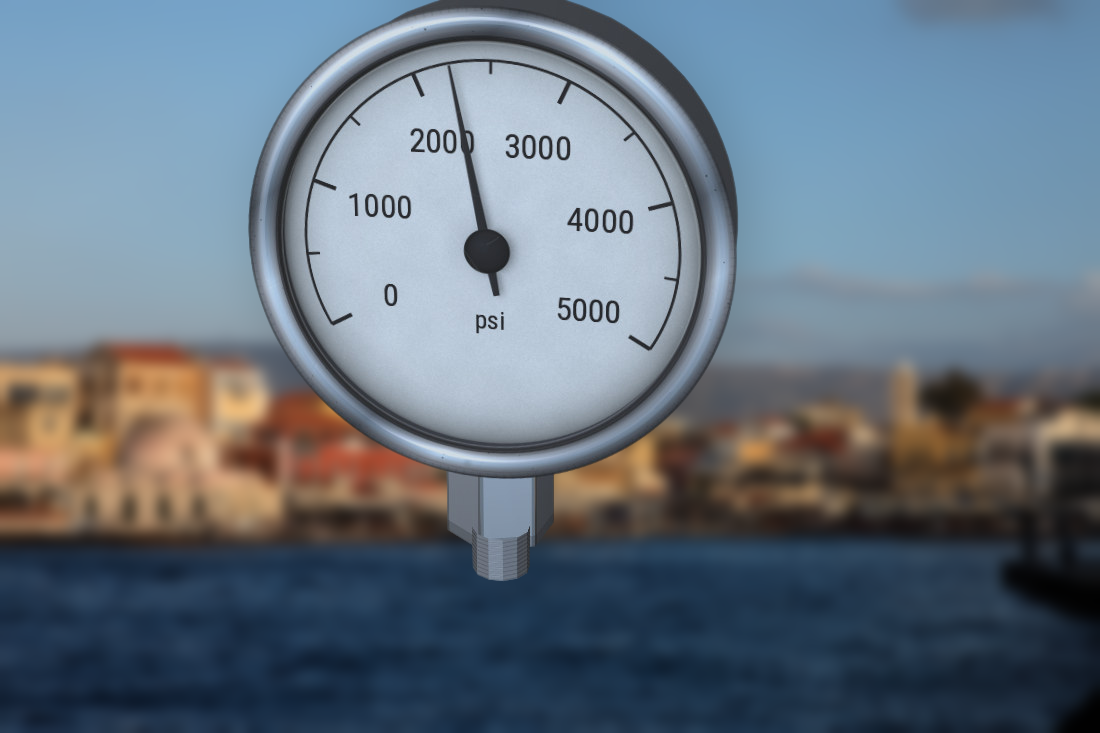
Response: 2250
